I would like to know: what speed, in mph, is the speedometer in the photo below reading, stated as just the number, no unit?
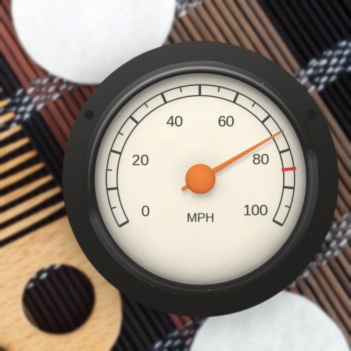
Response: 75
